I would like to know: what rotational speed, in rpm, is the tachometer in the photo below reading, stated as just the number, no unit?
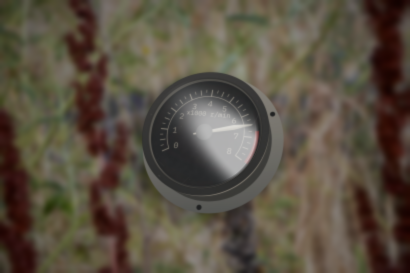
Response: 6500
